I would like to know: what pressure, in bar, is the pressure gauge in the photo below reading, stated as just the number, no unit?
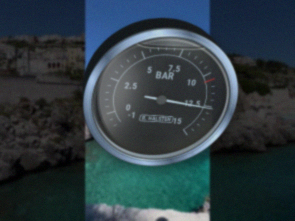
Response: 12.5
